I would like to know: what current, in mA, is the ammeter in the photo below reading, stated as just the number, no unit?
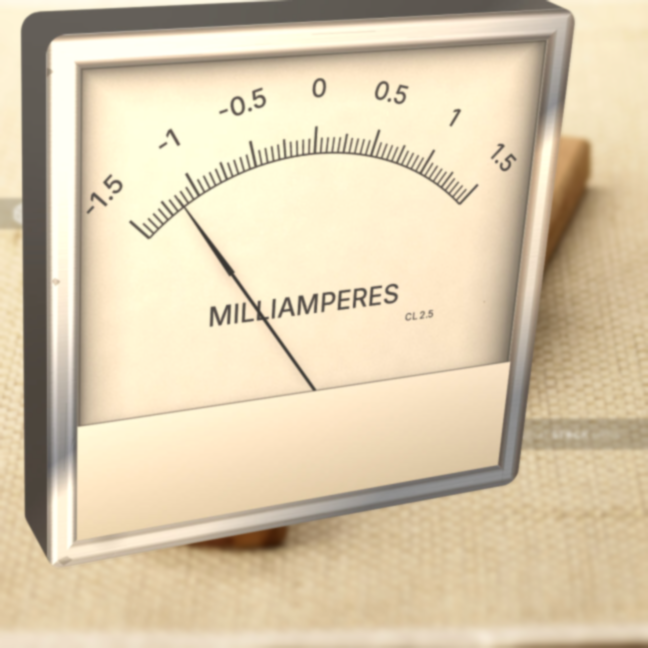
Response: -1.15
